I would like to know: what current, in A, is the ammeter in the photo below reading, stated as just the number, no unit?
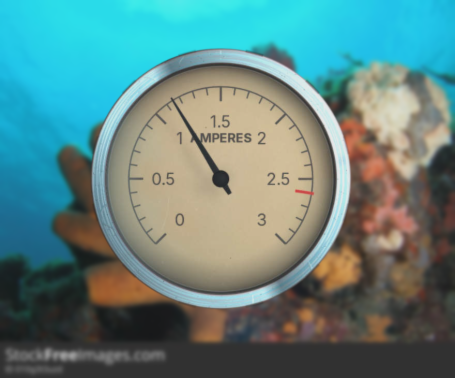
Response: 1.15
